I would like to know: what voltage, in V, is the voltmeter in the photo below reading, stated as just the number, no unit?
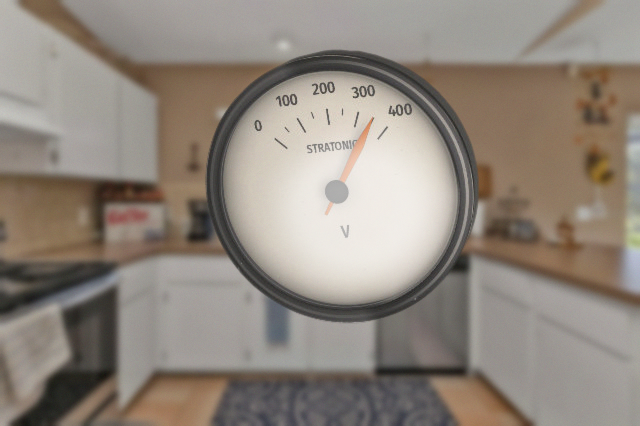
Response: 350
